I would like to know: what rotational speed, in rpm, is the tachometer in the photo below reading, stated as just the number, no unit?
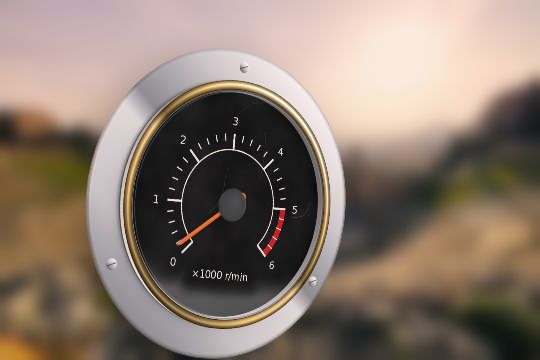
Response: 200
